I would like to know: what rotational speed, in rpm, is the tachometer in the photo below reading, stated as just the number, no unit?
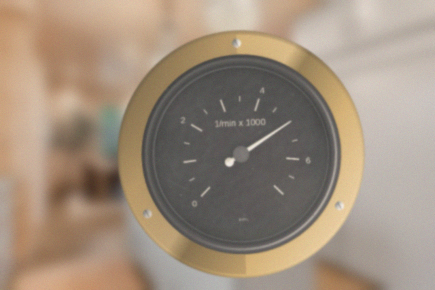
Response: 5000
